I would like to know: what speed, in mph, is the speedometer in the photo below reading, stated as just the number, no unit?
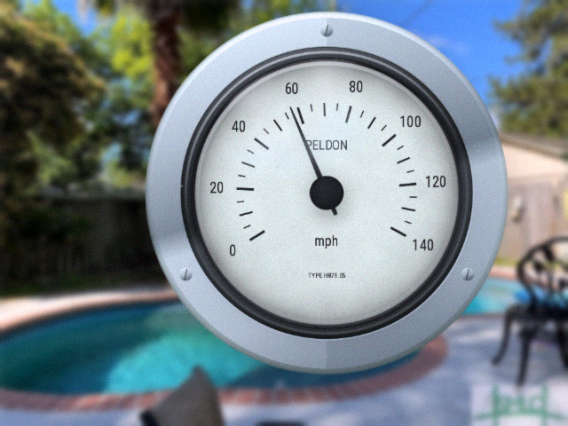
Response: 57.5
